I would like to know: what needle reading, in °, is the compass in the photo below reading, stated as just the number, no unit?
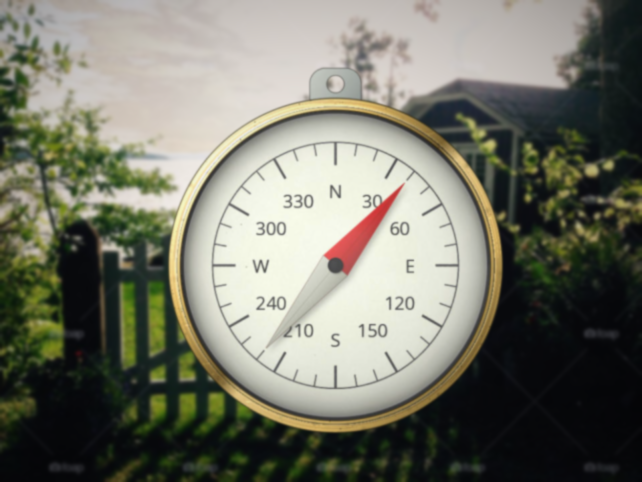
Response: 40
